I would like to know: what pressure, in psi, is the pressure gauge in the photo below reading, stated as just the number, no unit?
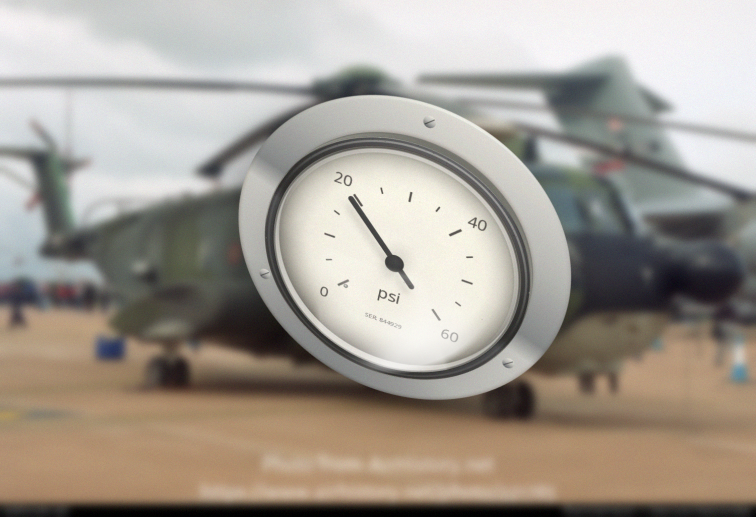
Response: 20
